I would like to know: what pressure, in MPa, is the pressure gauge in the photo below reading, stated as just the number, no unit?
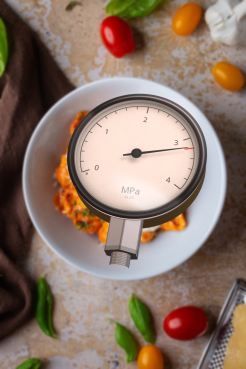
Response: 3.2
